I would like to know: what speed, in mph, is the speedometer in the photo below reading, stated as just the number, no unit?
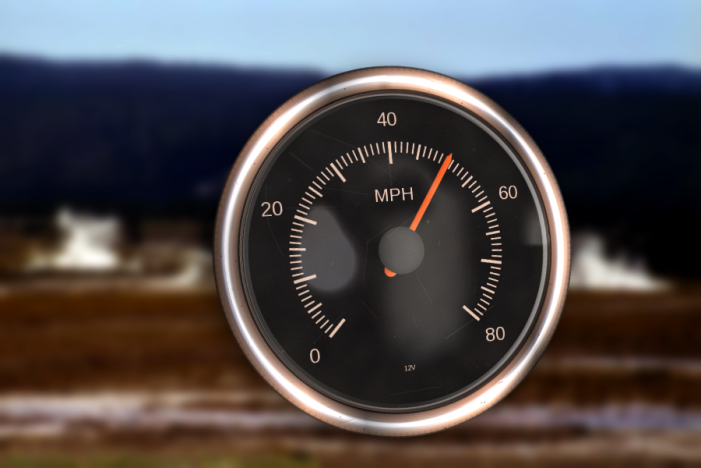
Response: 50
